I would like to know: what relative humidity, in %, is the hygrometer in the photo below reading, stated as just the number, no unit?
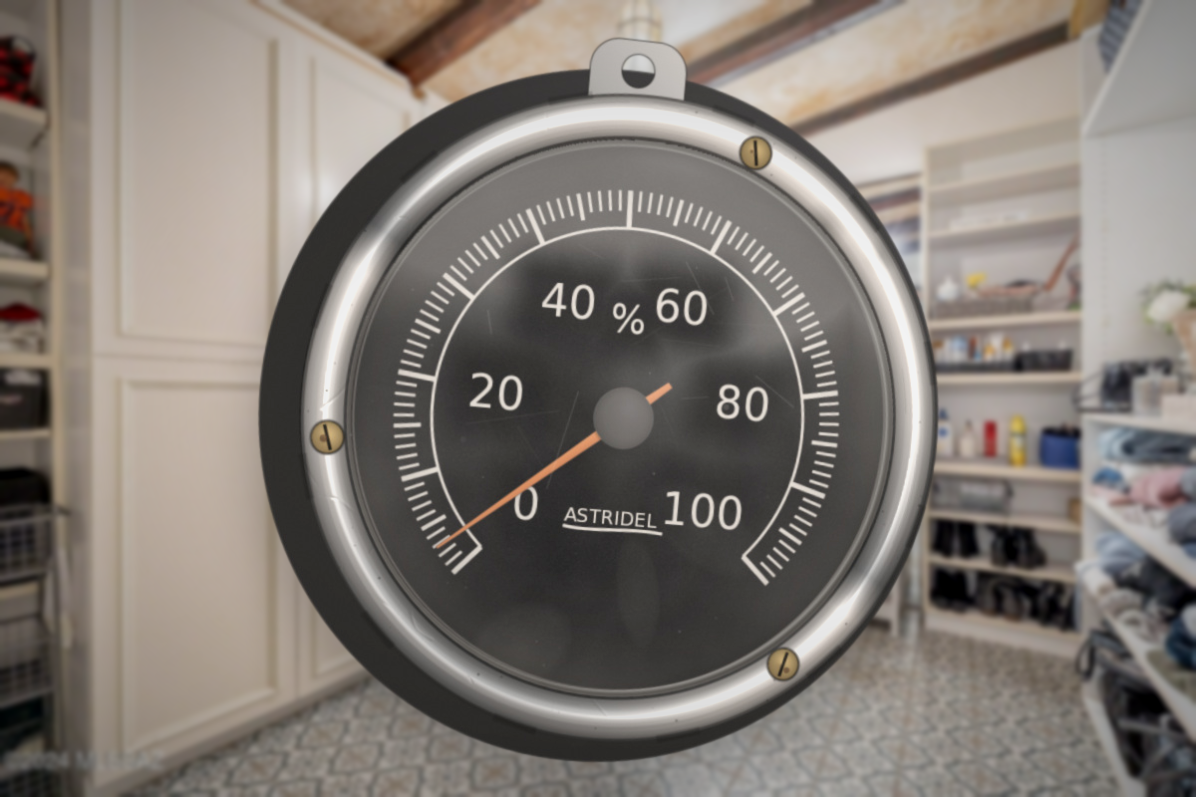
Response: 3
